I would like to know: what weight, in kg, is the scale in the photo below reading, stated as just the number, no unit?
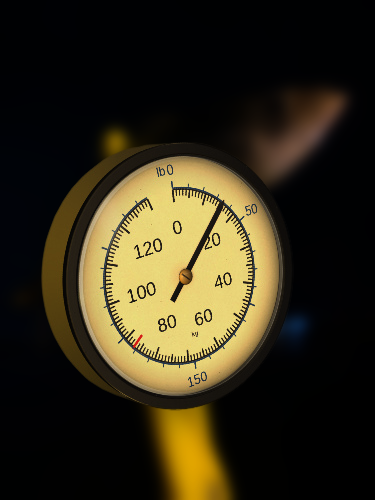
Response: 15
